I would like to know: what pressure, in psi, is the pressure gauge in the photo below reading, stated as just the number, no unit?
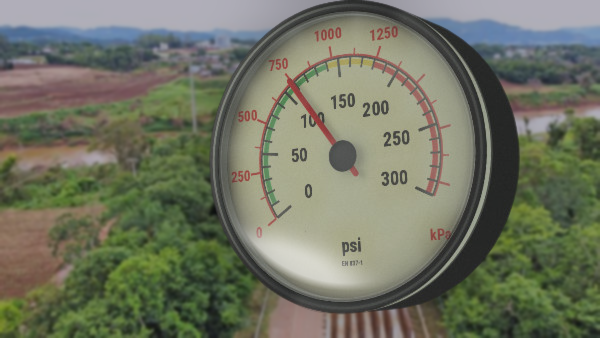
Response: 110
